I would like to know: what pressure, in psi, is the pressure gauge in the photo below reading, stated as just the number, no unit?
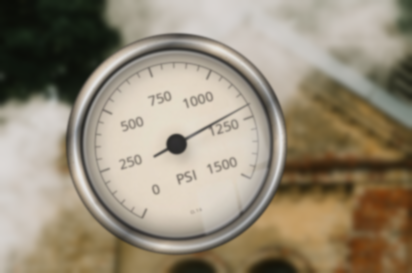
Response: 1200
